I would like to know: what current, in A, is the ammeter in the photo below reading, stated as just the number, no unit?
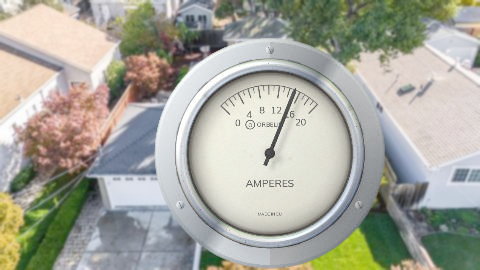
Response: 15
